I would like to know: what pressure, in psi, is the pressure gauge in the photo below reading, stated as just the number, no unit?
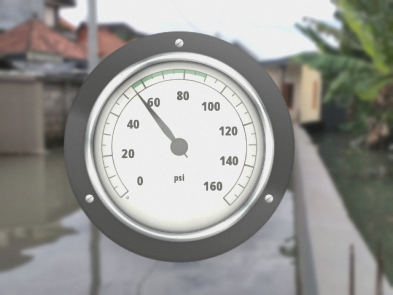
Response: 55
